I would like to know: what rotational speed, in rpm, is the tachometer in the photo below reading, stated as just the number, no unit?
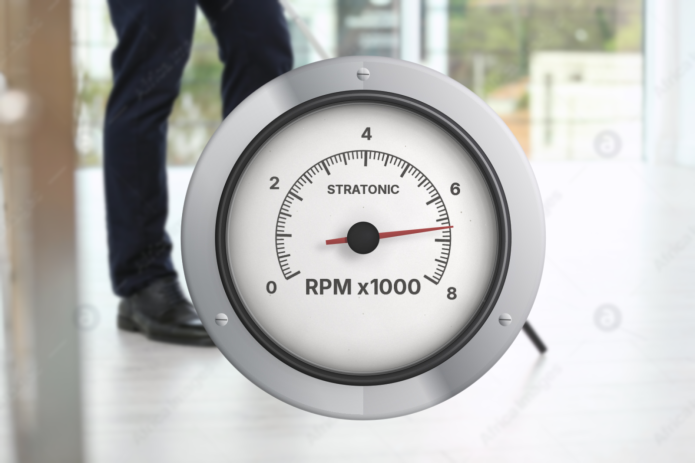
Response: 6700
